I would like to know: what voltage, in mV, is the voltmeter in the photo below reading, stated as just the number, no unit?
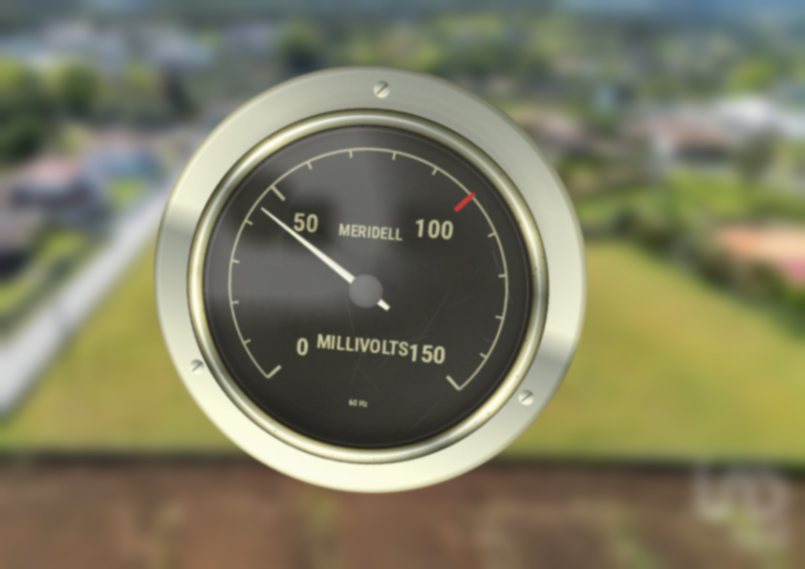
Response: 45
